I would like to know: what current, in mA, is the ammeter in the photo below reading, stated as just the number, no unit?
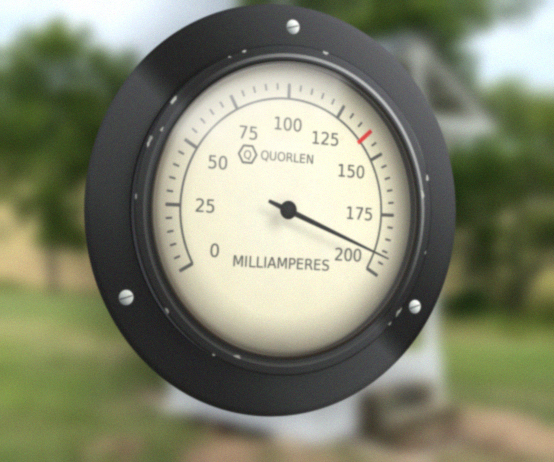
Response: 192.5
